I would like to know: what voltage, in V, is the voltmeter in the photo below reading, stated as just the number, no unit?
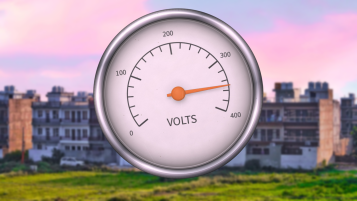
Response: 350
